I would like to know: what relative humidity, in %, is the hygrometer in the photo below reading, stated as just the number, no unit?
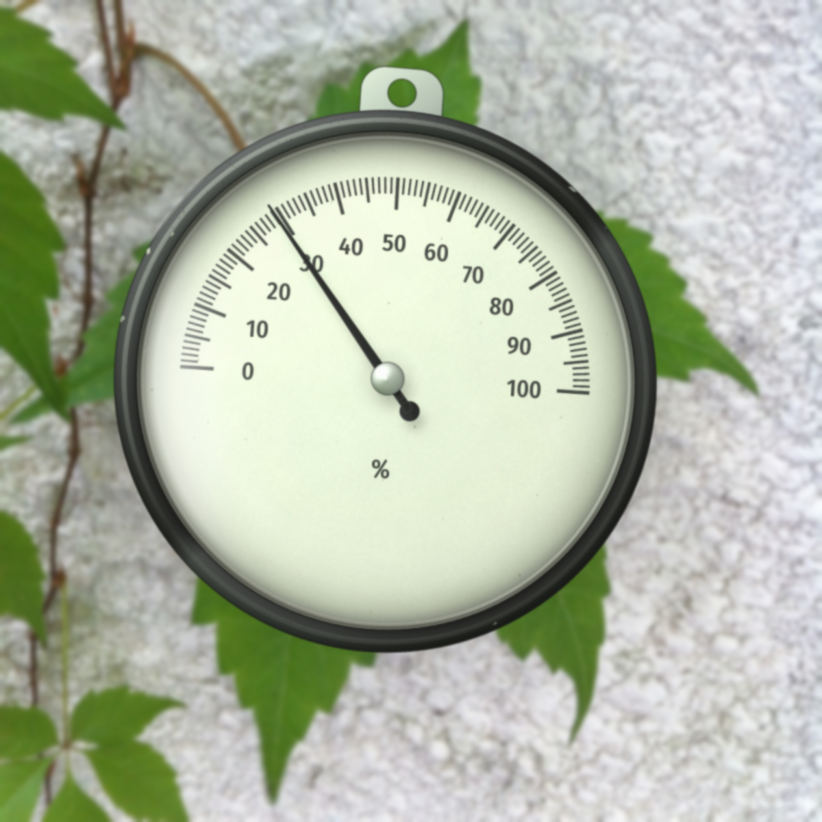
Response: 29
